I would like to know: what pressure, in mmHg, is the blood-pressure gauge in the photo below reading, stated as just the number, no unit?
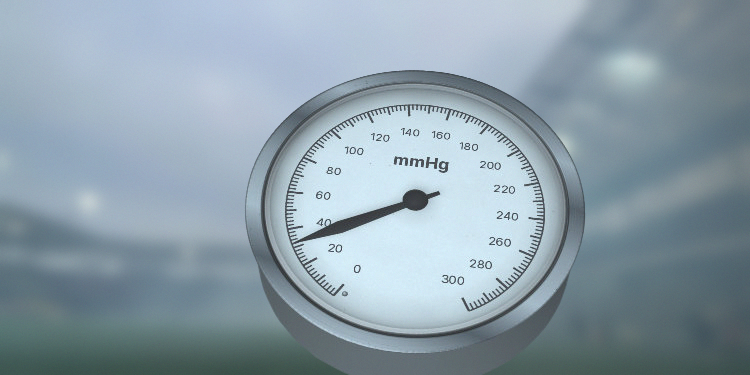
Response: 30
